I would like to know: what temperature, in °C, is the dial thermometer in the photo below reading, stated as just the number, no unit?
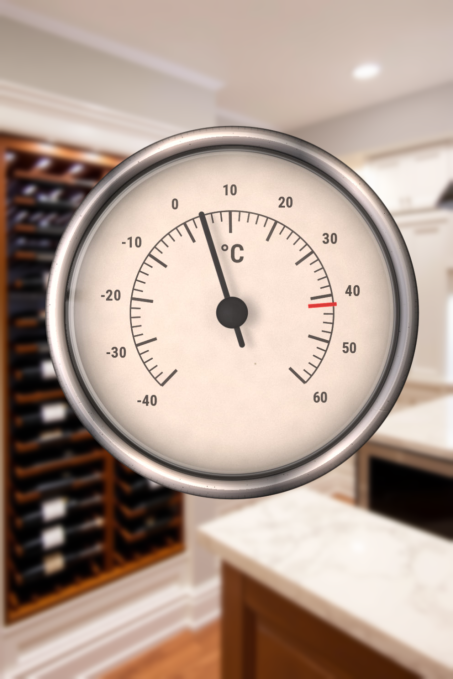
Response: 4
